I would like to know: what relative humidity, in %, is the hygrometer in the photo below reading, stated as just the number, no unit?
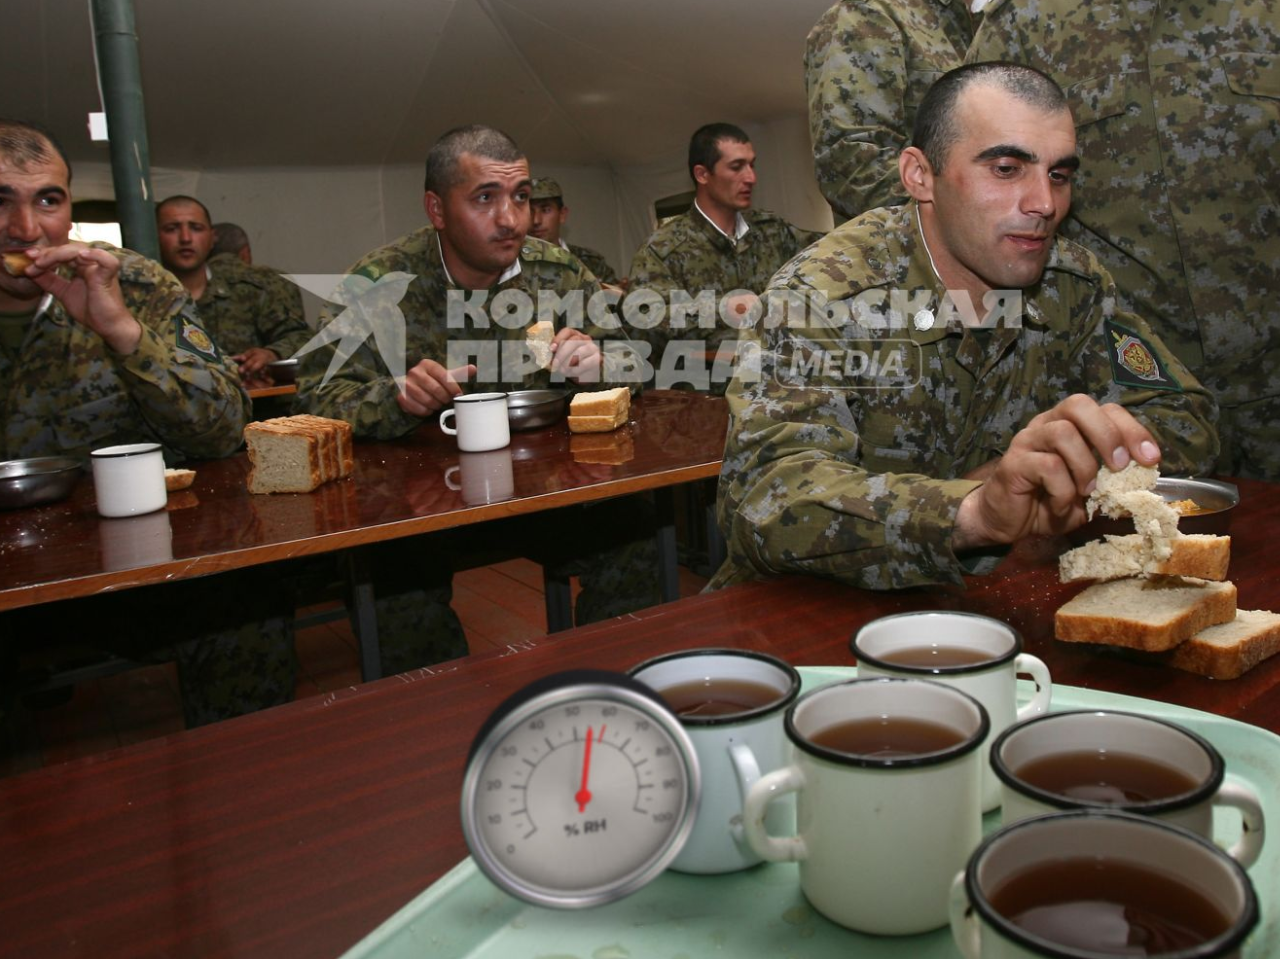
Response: 55
